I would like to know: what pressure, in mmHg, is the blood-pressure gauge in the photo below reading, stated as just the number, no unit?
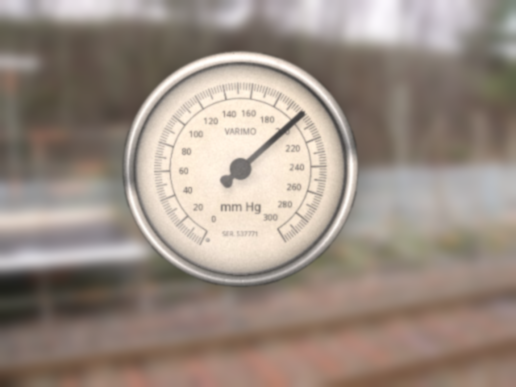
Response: 200
